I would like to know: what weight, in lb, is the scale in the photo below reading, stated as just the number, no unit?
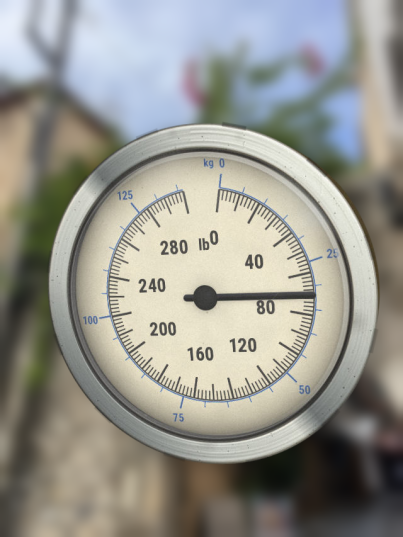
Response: 70
